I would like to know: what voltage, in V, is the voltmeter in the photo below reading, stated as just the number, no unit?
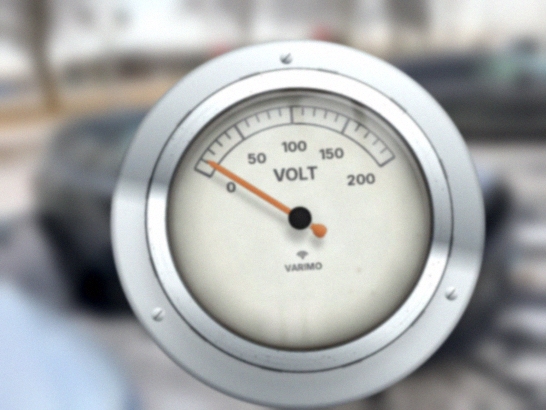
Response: 10
